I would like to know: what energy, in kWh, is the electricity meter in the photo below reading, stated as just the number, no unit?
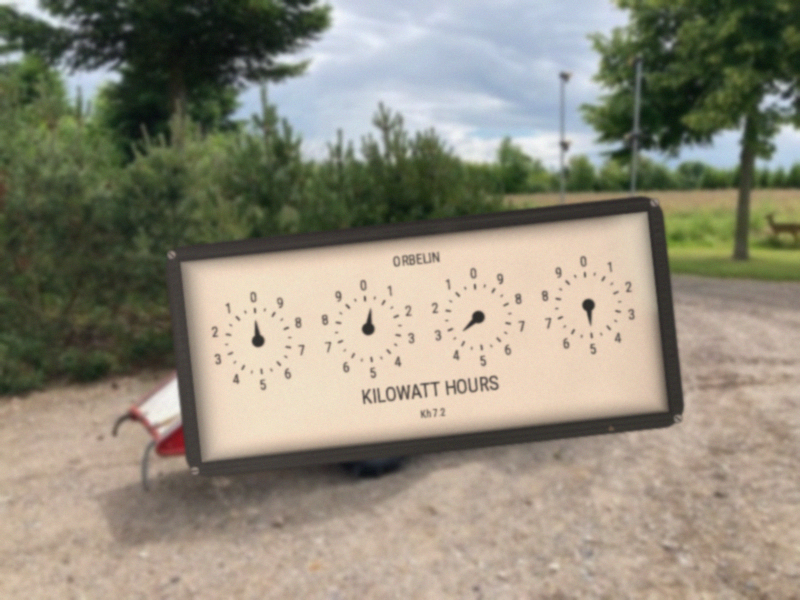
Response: 35
